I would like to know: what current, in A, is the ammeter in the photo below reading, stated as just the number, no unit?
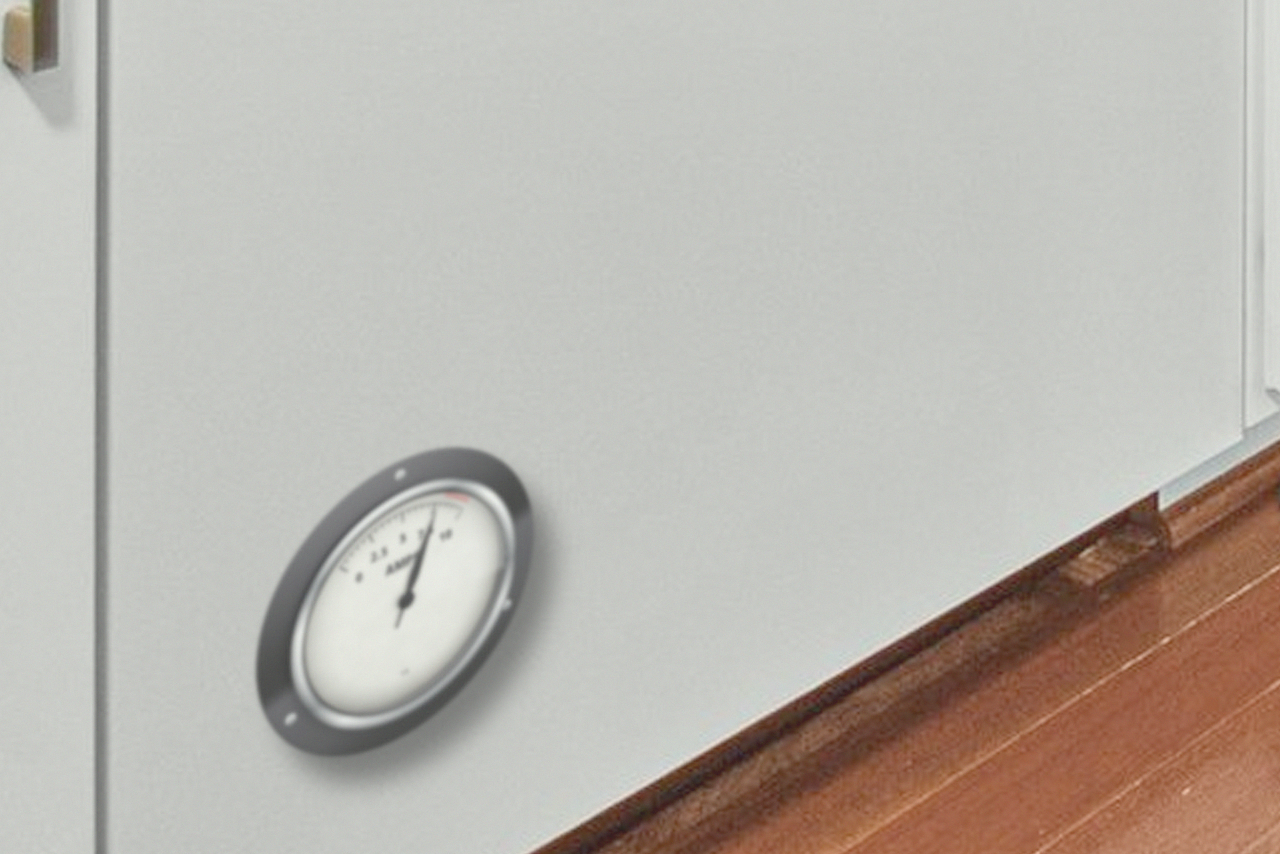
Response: 7.5
